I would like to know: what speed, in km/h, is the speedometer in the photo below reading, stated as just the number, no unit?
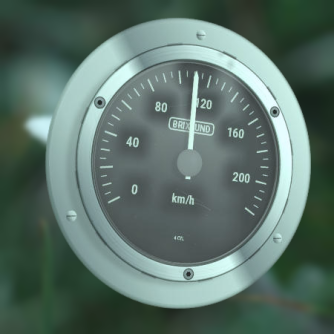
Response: 110
